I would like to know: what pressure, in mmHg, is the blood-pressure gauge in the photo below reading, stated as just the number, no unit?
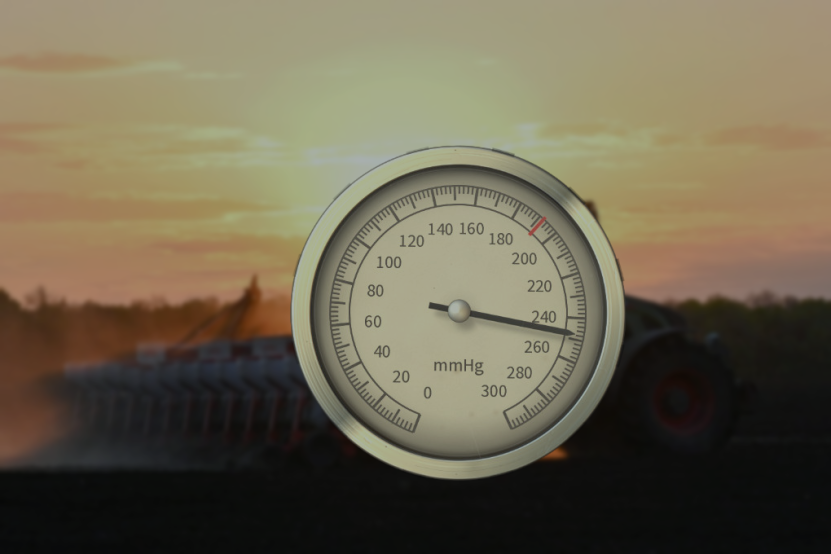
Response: 248
